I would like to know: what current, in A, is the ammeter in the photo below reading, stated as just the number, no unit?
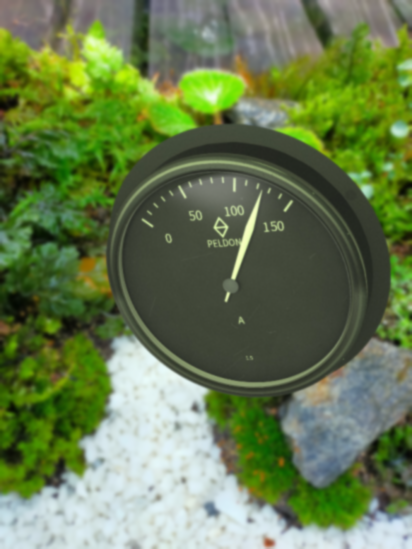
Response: 125
